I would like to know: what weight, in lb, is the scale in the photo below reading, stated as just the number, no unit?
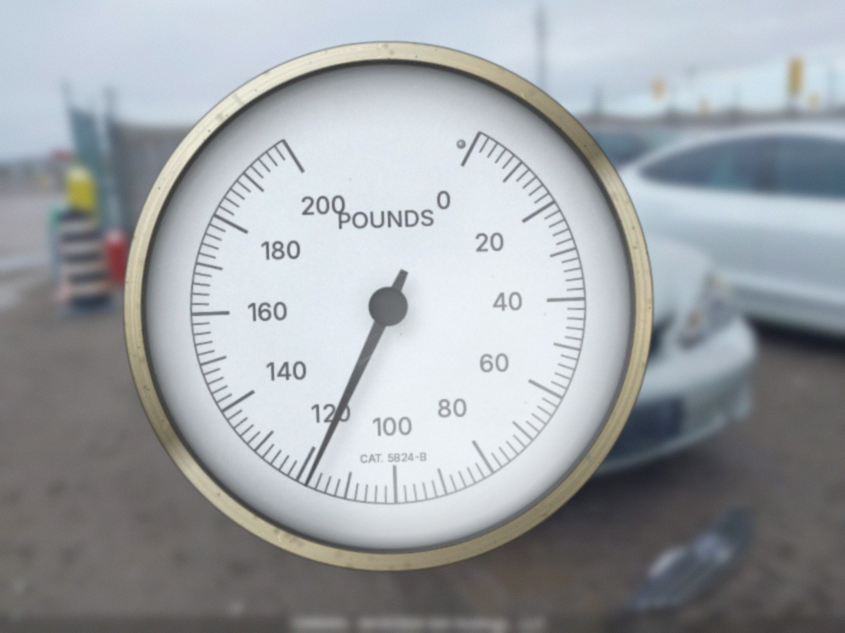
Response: 118
